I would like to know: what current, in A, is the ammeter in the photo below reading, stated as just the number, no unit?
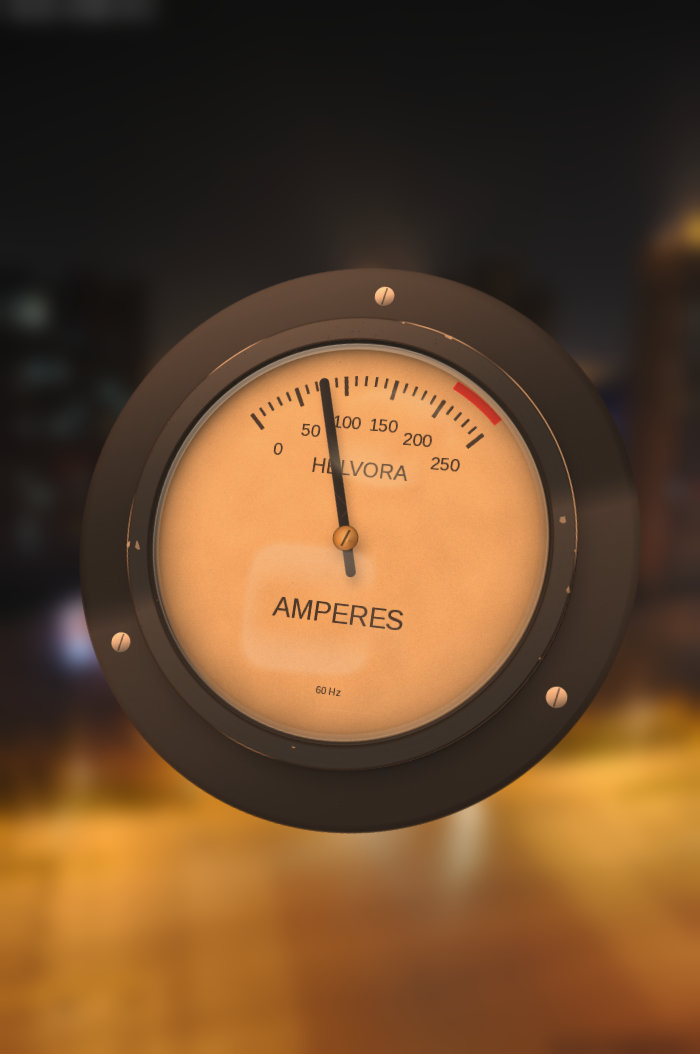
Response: 80
